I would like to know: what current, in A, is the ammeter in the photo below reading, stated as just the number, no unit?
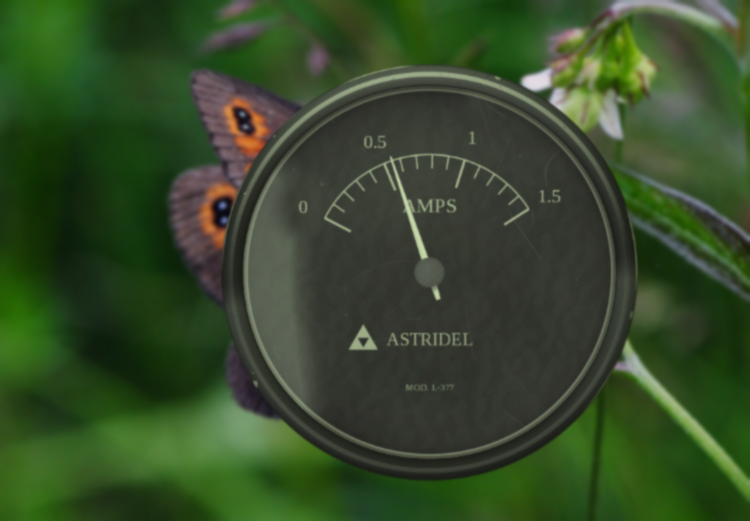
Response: 0.55
